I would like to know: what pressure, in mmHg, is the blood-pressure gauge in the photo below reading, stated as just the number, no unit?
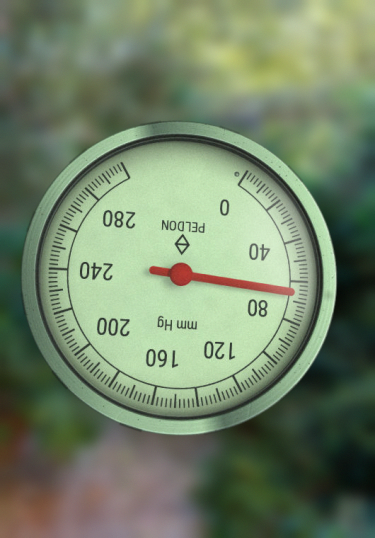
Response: 66
